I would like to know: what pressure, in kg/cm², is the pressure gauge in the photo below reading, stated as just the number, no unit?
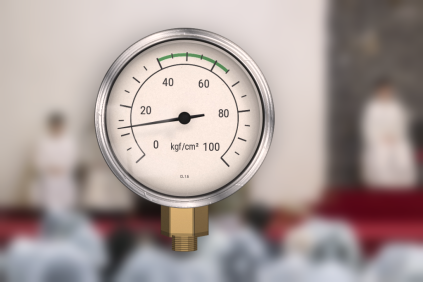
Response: 12.5
